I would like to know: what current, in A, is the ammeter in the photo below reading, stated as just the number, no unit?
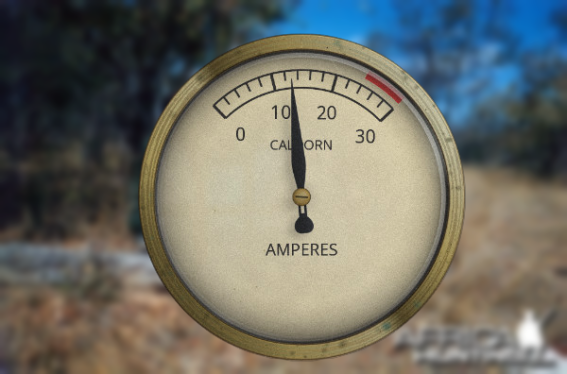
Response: 13
